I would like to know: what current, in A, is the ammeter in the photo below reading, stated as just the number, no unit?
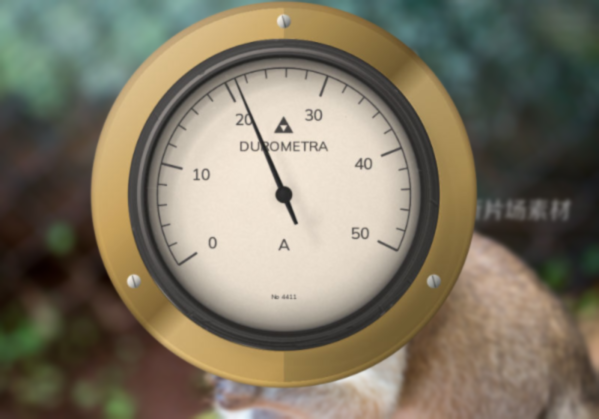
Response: 21
